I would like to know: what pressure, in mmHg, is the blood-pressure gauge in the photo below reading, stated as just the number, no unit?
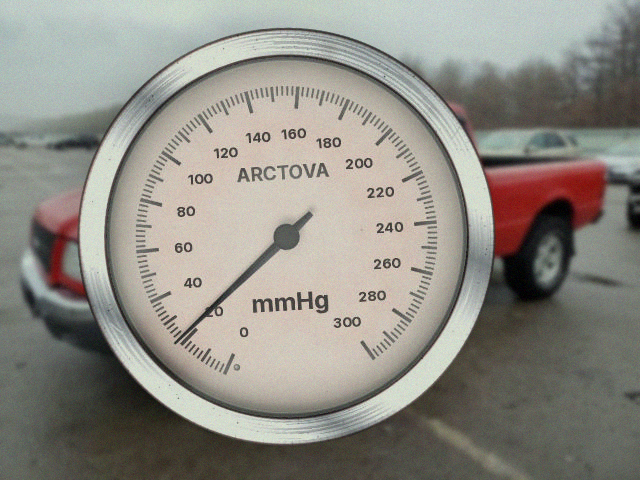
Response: 22
